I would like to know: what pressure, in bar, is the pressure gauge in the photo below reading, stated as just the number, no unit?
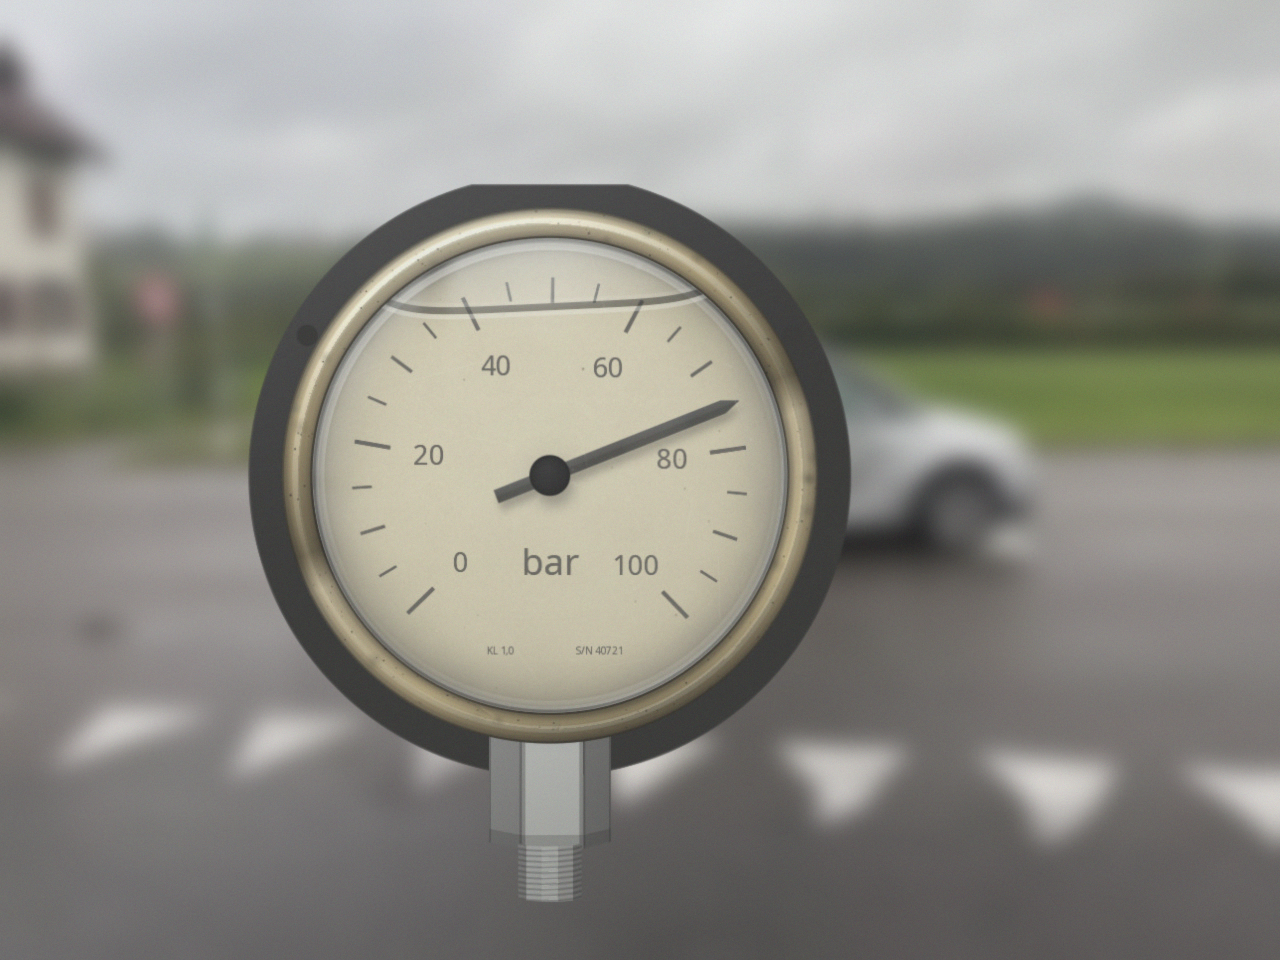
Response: 75
